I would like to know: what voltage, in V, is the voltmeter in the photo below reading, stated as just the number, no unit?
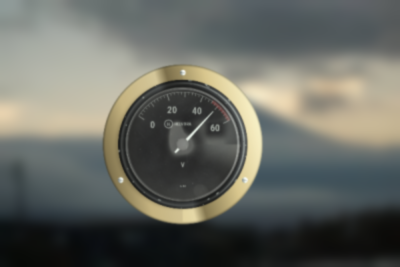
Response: 50
